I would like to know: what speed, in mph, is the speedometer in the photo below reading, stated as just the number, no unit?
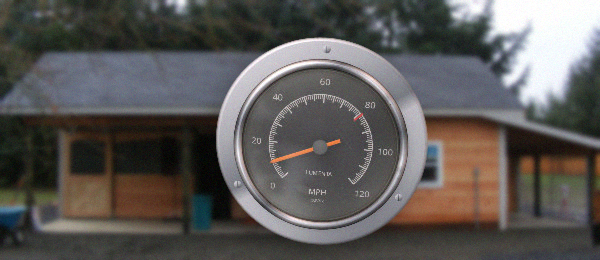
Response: 10
